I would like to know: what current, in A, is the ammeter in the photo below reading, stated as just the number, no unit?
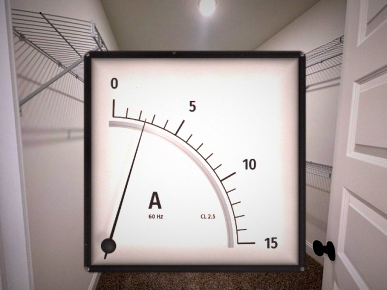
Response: 2.5
